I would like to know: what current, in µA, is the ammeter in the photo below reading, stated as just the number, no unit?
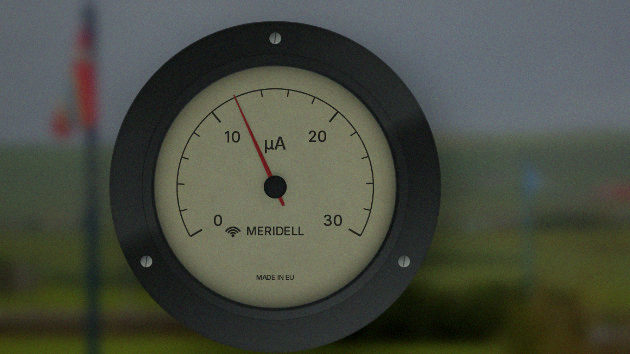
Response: 12
